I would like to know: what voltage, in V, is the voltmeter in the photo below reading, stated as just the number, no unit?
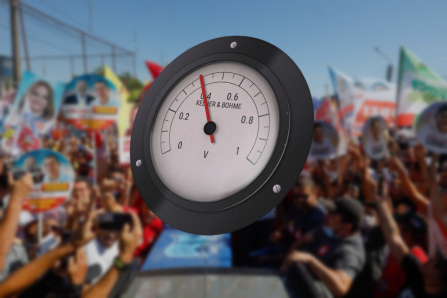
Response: 0.4
